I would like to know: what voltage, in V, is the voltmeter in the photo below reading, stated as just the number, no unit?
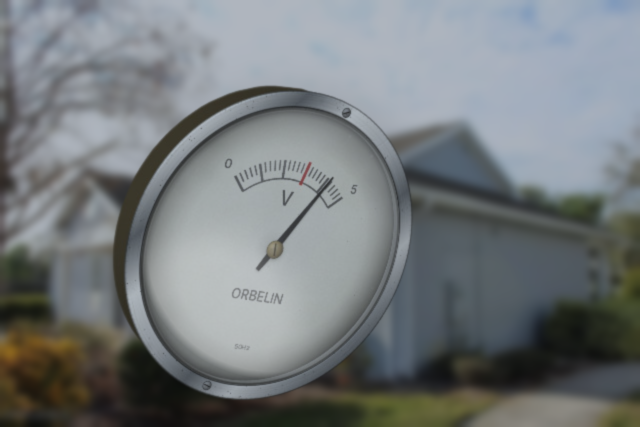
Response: 4
